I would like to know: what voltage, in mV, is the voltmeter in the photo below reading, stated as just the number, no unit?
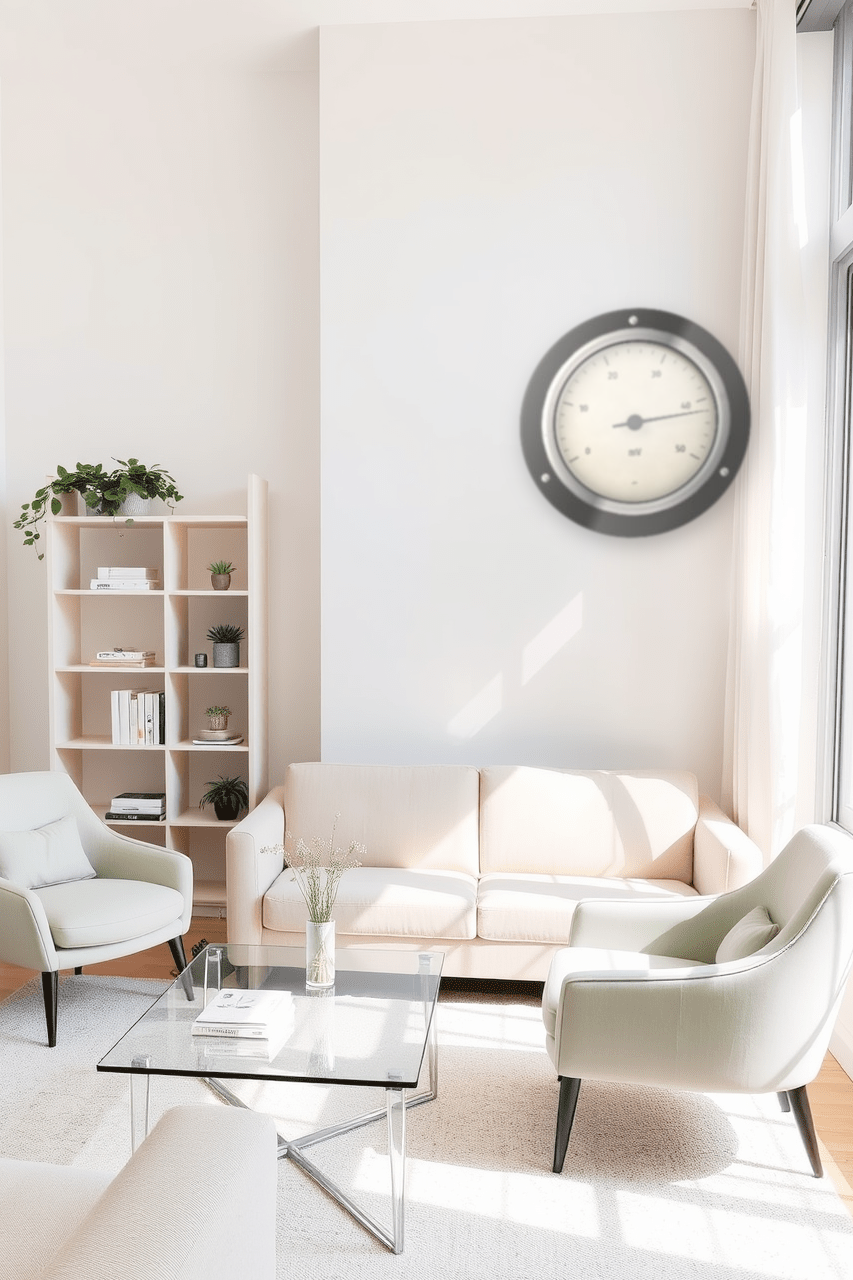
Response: 42
